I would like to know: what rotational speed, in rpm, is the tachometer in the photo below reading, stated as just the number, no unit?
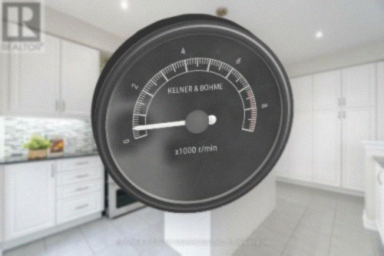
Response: 500
